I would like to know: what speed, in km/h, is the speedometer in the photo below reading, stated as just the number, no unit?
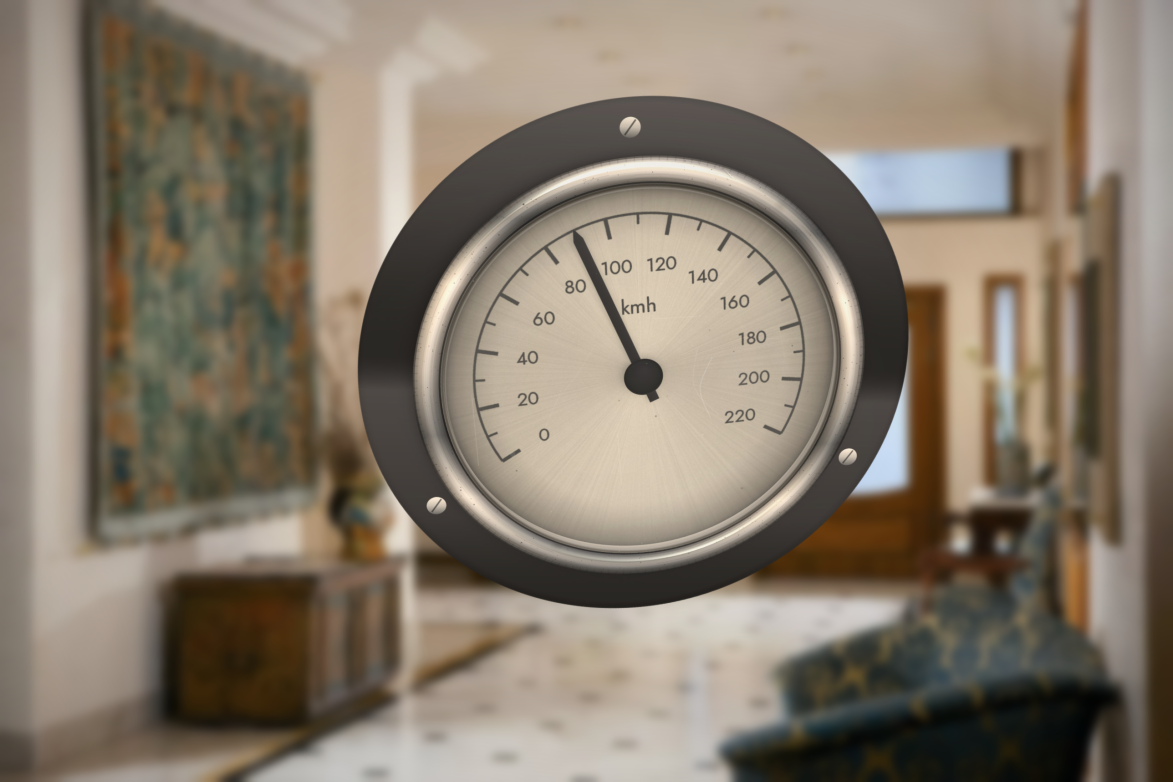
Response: 90
